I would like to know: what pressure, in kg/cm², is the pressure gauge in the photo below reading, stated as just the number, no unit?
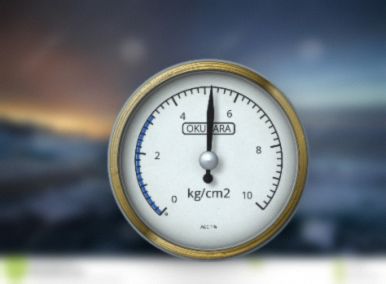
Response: 5.2
